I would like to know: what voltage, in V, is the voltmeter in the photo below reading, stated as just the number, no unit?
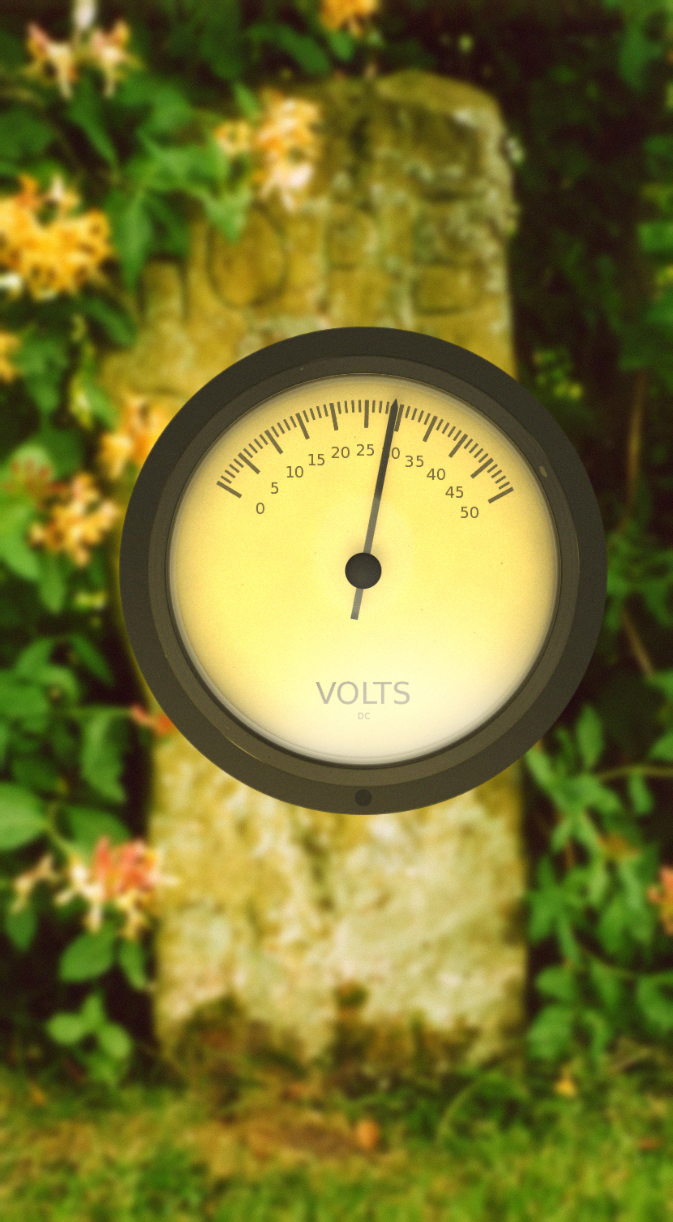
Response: 29
